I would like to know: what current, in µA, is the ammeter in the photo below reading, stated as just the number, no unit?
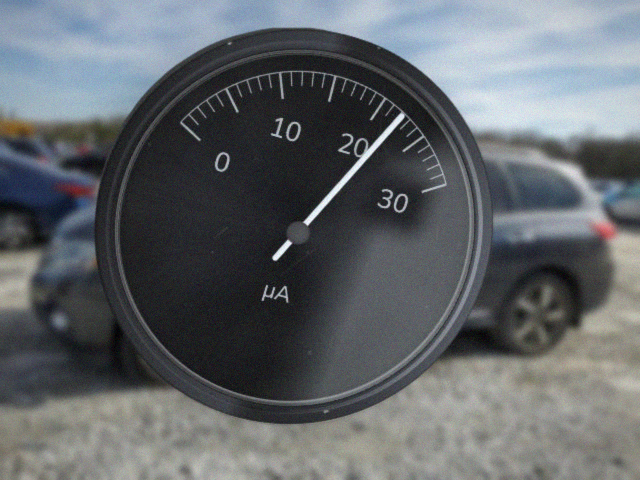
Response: 22
